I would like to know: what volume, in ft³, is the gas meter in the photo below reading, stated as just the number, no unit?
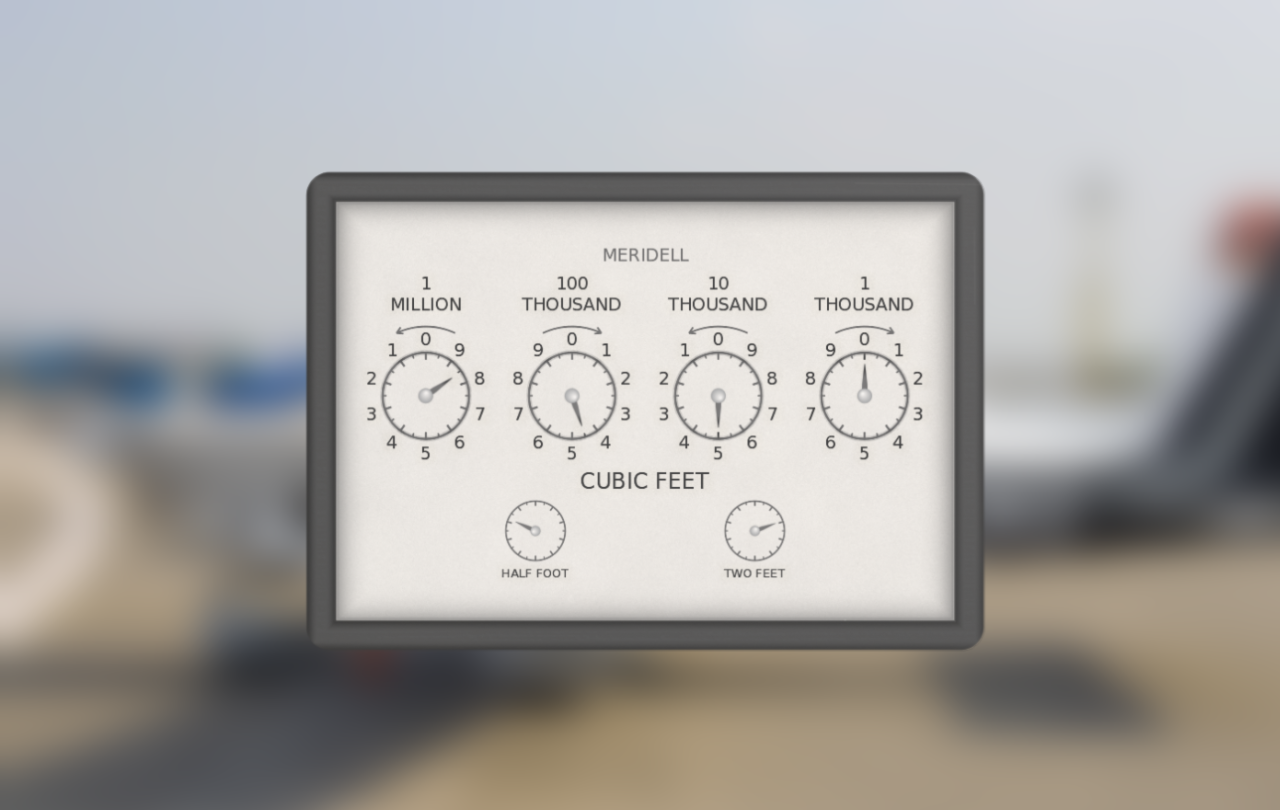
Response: 845000
